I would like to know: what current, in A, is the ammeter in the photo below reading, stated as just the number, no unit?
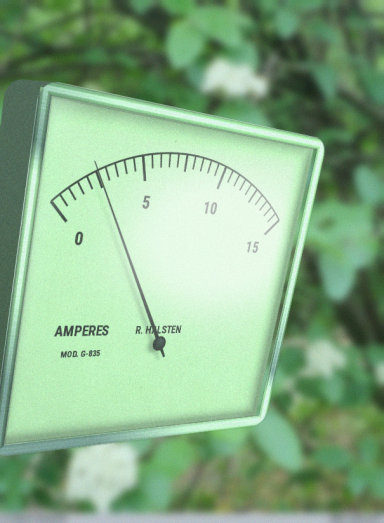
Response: 2.5
